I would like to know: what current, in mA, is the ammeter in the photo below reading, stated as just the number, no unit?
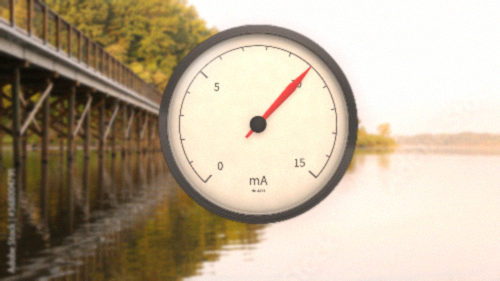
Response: 10
